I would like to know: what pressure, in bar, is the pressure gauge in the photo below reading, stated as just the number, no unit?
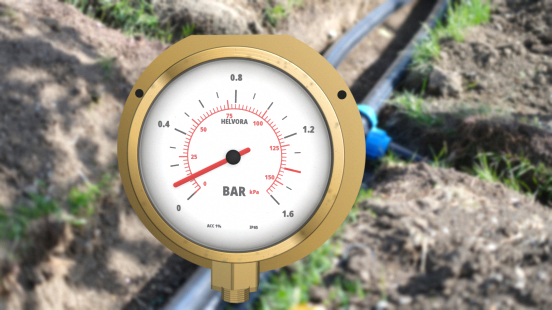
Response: 0.1
